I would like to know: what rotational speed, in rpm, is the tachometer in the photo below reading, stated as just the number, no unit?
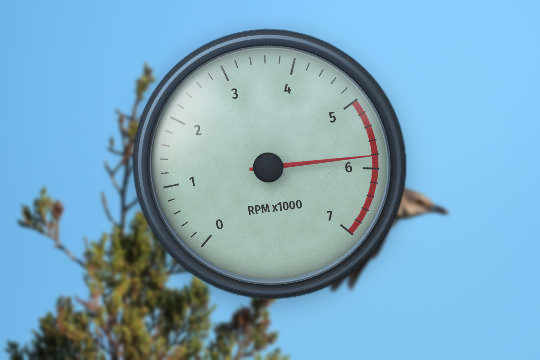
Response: 5800
